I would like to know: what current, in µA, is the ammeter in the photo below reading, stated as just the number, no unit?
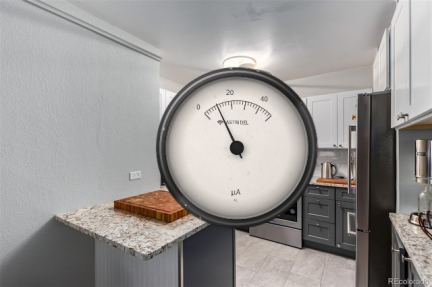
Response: 10
